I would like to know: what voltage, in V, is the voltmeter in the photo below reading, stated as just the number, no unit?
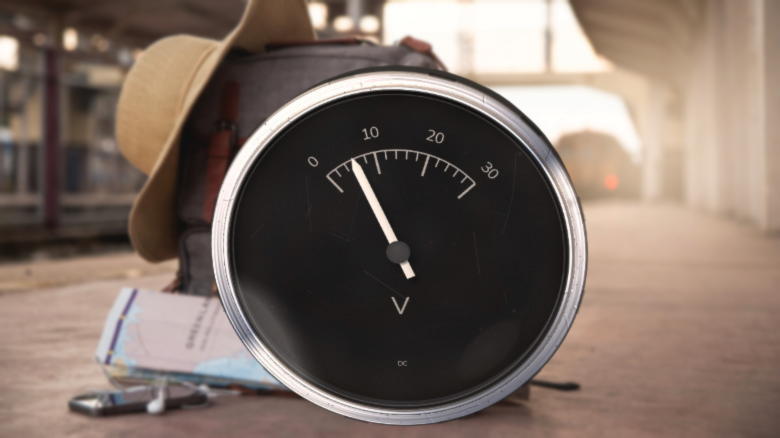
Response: 6
